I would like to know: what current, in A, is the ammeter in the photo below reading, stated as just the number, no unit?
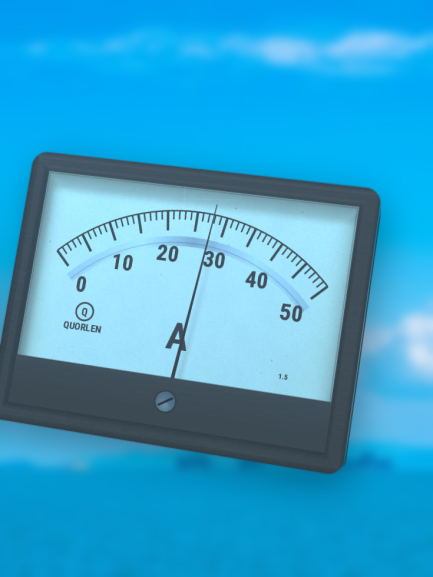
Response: 28
